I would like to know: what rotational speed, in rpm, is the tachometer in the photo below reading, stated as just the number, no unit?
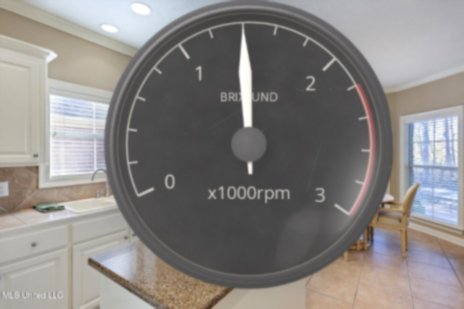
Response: 1400
